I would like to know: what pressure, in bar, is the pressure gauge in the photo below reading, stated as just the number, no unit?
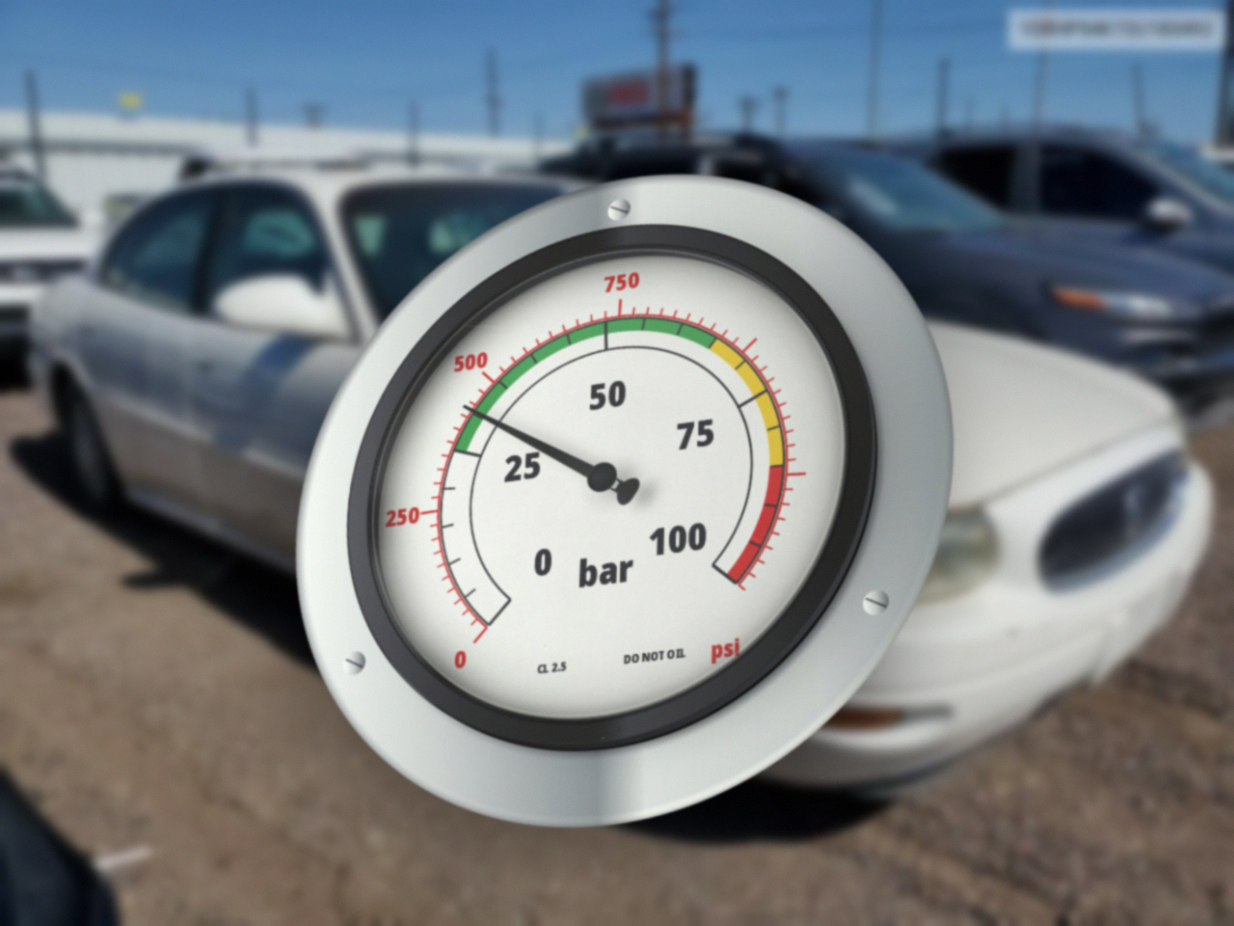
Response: 30
